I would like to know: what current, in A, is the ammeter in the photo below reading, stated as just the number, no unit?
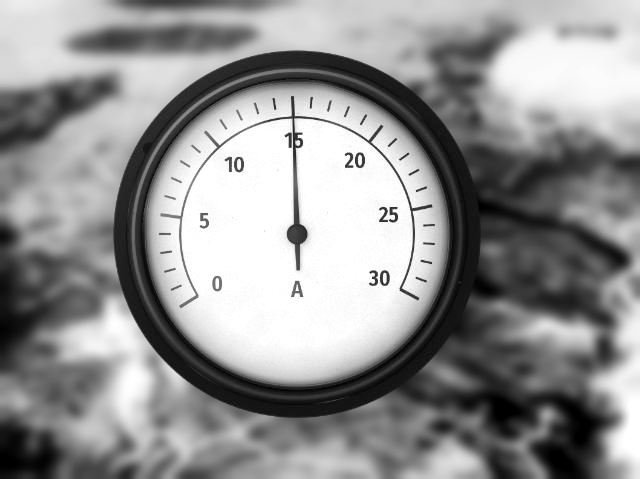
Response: 15
